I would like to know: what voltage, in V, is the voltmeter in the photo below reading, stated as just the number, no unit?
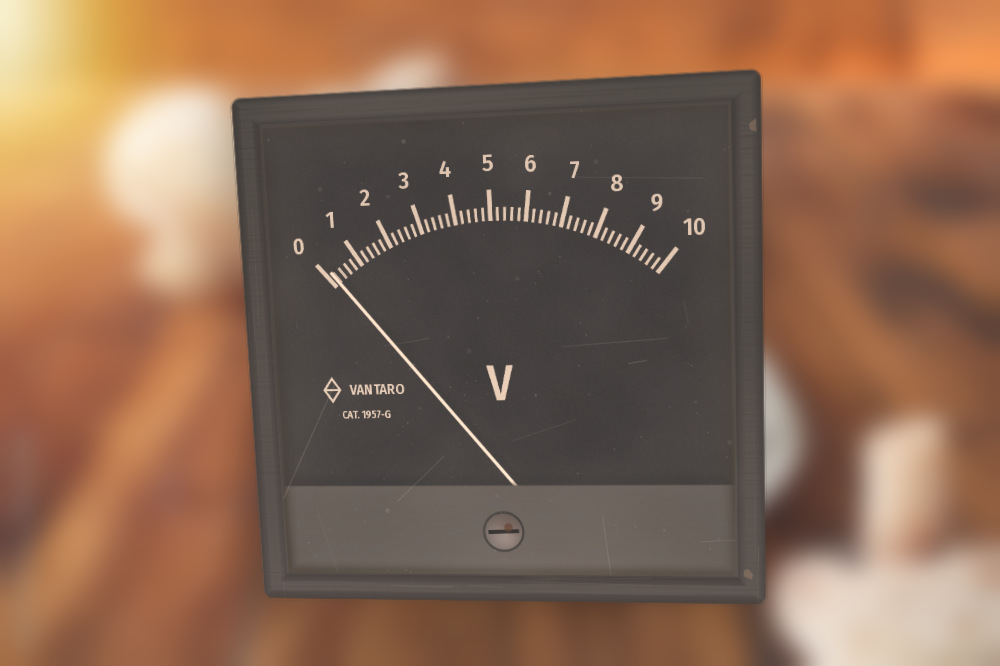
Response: 0.2
